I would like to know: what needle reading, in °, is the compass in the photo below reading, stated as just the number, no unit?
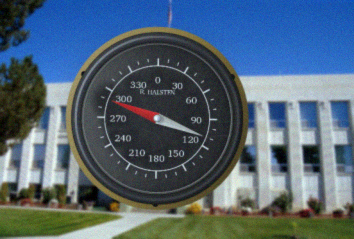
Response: 290
